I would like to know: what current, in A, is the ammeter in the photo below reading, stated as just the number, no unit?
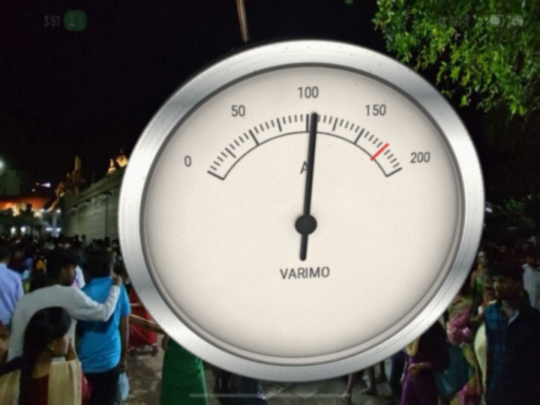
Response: 105
